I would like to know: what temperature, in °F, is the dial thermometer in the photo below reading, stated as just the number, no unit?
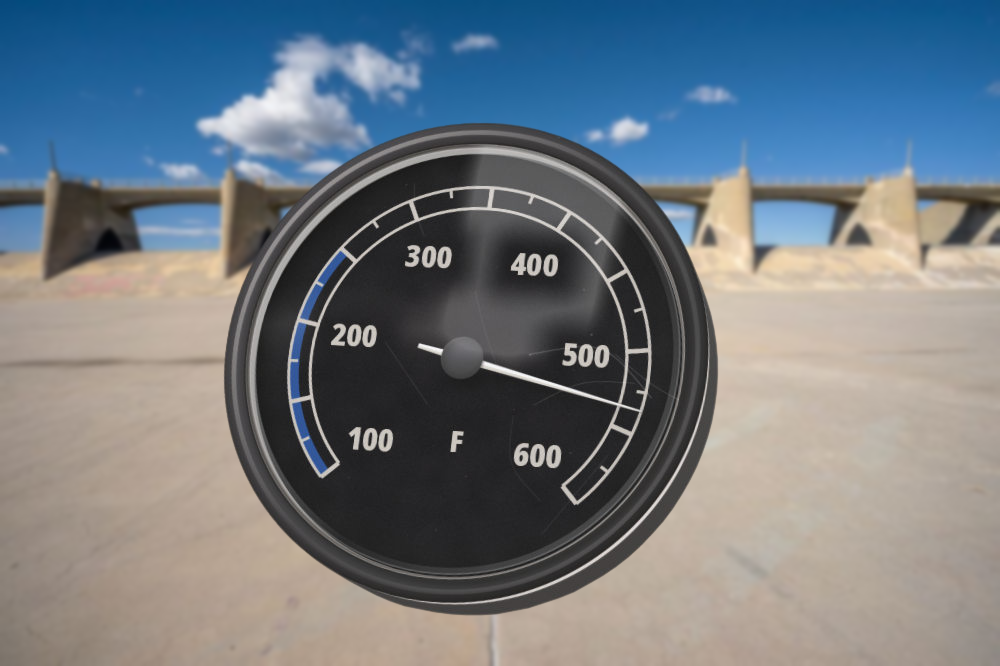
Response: 537.5
